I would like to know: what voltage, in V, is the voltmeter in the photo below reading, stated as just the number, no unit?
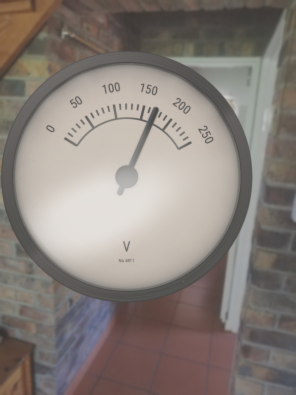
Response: 170
